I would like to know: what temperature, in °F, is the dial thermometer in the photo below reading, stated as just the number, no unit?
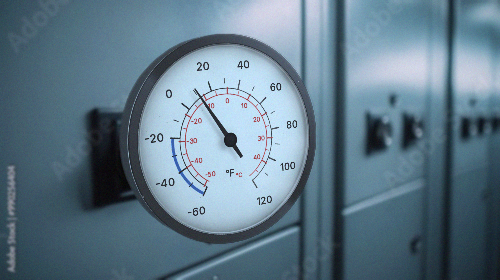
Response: 10
